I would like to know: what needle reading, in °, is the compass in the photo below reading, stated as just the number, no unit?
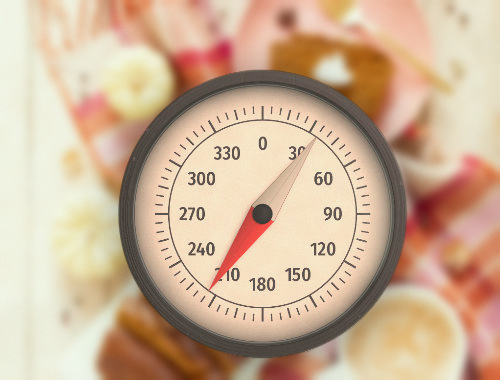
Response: 215
